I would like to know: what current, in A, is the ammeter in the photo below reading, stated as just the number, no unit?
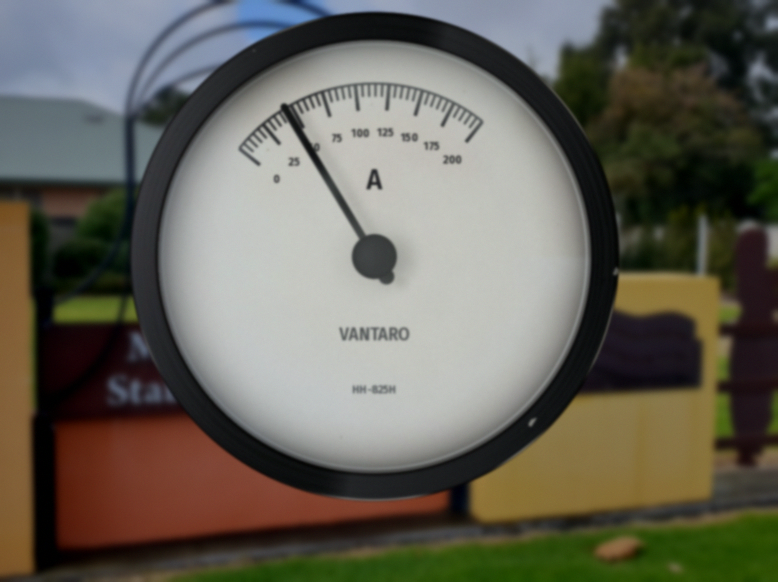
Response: 45
